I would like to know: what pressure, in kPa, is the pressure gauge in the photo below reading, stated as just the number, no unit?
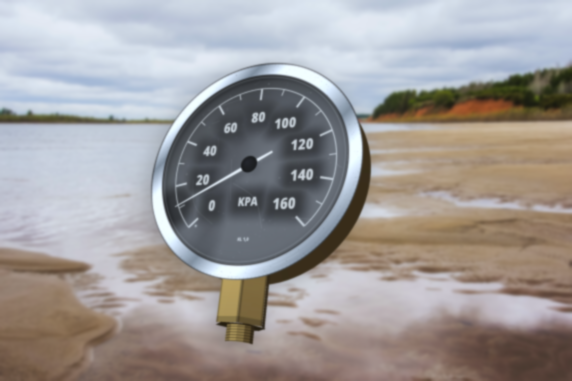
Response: 10
